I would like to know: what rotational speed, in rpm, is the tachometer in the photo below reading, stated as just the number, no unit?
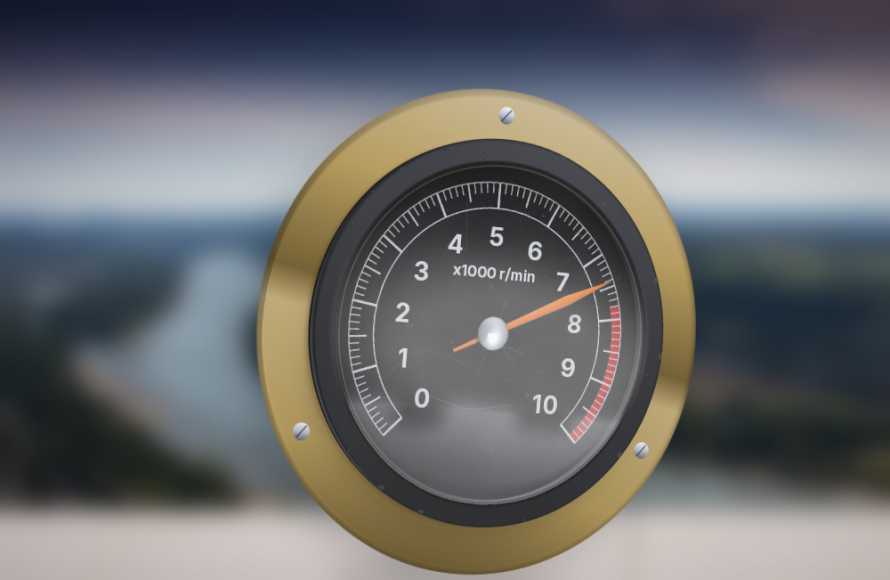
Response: 7400
